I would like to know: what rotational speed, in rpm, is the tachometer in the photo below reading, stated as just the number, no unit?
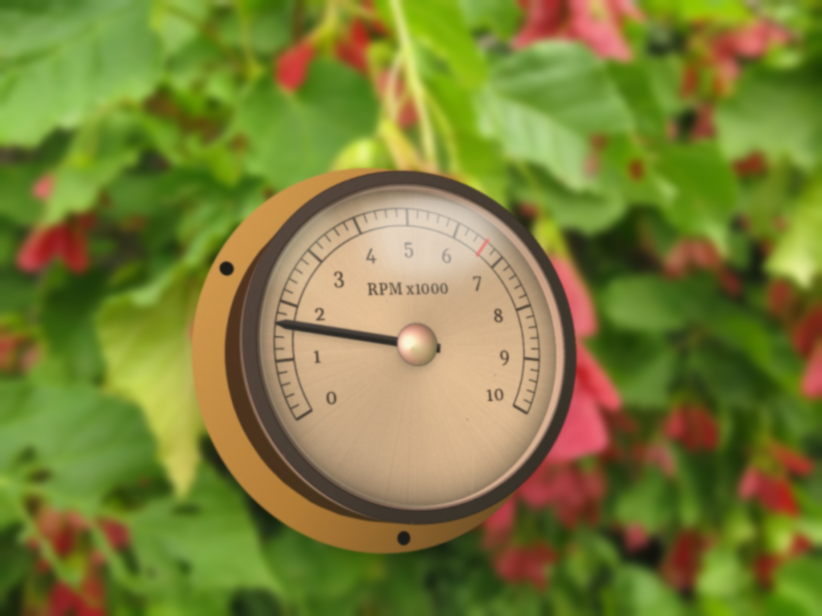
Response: 1600
